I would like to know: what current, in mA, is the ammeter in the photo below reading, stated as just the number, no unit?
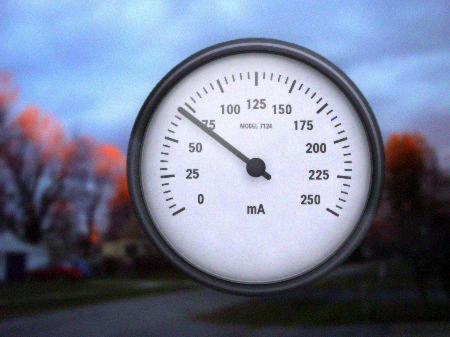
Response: 70
